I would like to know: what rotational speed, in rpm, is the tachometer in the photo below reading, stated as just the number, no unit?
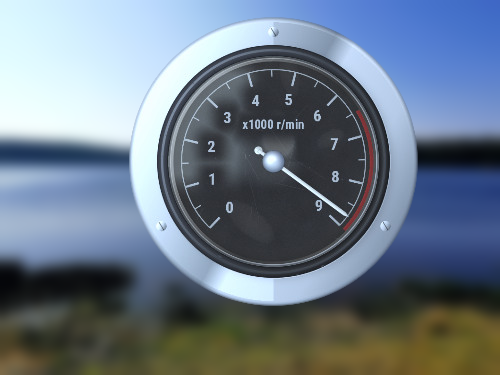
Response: 8750
